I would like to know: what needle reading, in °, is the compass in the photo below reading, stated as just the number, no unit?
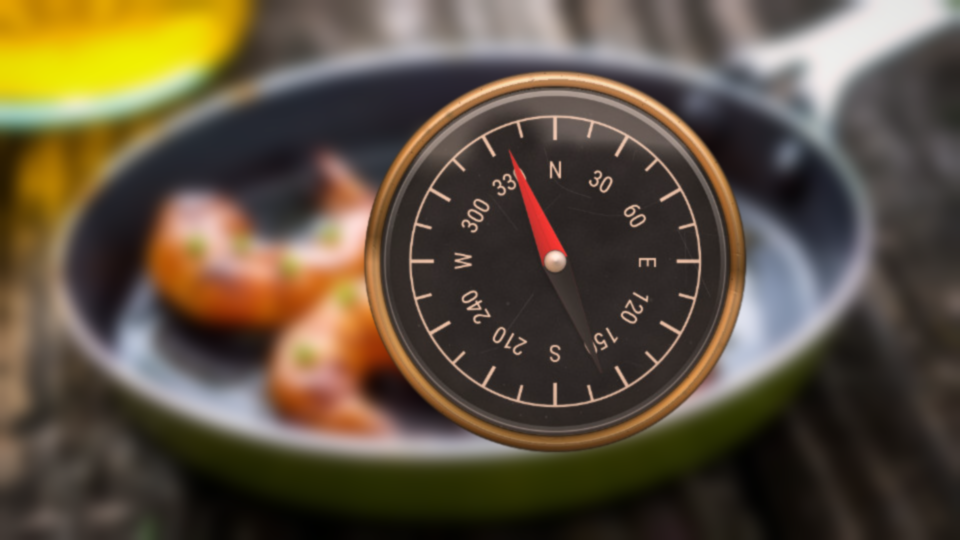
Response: 337.5
